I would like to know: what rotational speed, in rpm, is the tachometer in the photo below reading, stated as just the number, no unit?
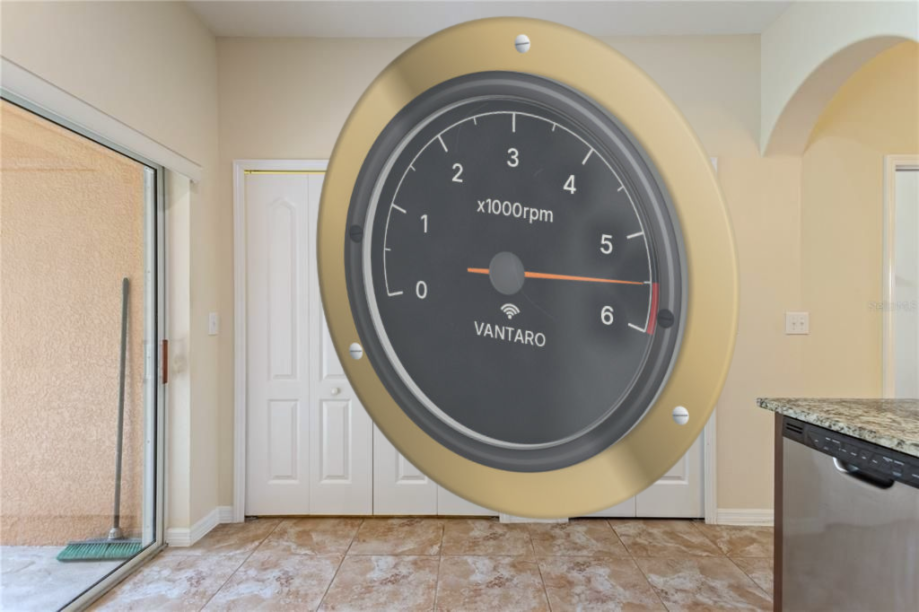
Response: 5500
